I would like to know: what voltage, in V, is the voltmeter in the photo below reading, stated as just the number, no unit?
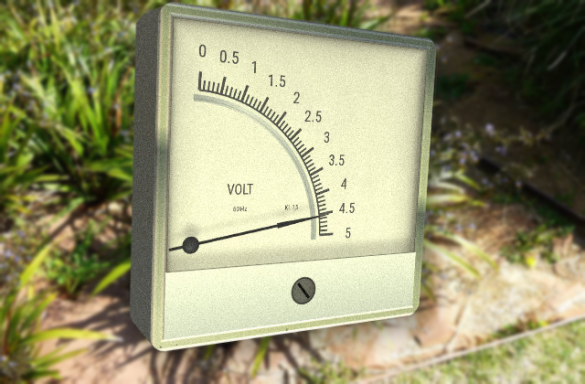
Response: 4.5
